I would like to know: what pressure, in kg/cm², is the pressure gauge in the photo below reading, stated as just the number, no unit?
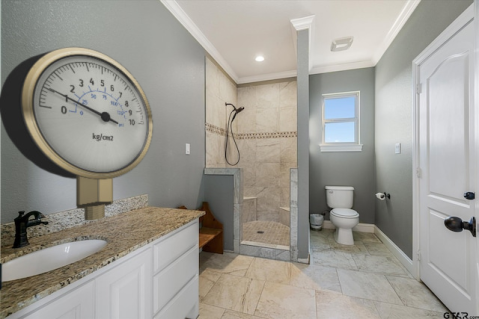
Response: 1
